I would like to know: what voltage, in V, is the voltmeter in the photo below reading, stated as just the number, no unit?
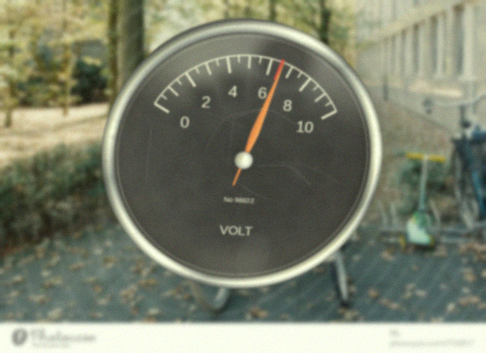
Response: 6.5
